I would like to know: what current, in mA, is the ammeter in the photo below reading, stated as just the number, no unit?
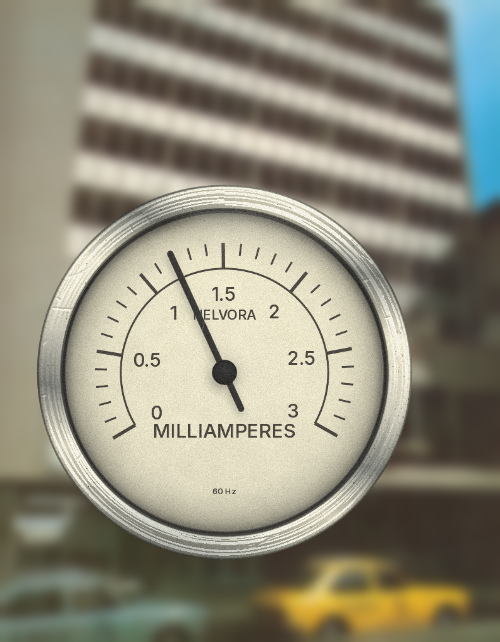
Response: 1.2
